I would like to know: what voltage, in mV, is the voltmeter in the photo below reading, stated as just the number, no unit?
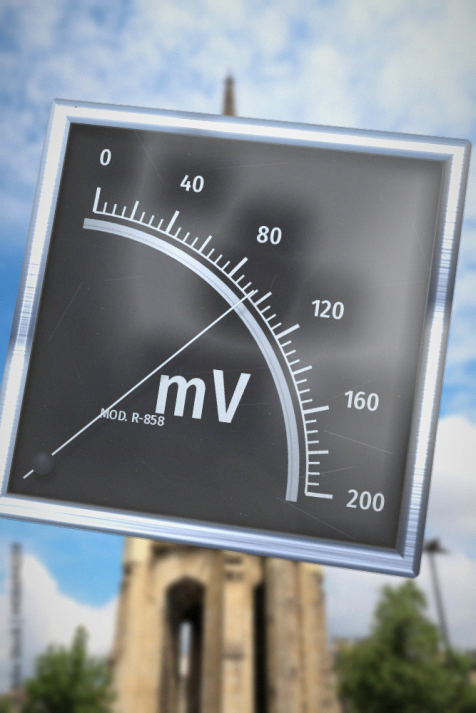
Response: 95
